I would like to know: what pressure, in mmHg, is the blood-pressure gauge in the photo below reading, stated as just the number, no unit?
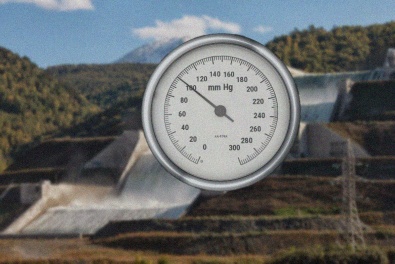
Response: 100
